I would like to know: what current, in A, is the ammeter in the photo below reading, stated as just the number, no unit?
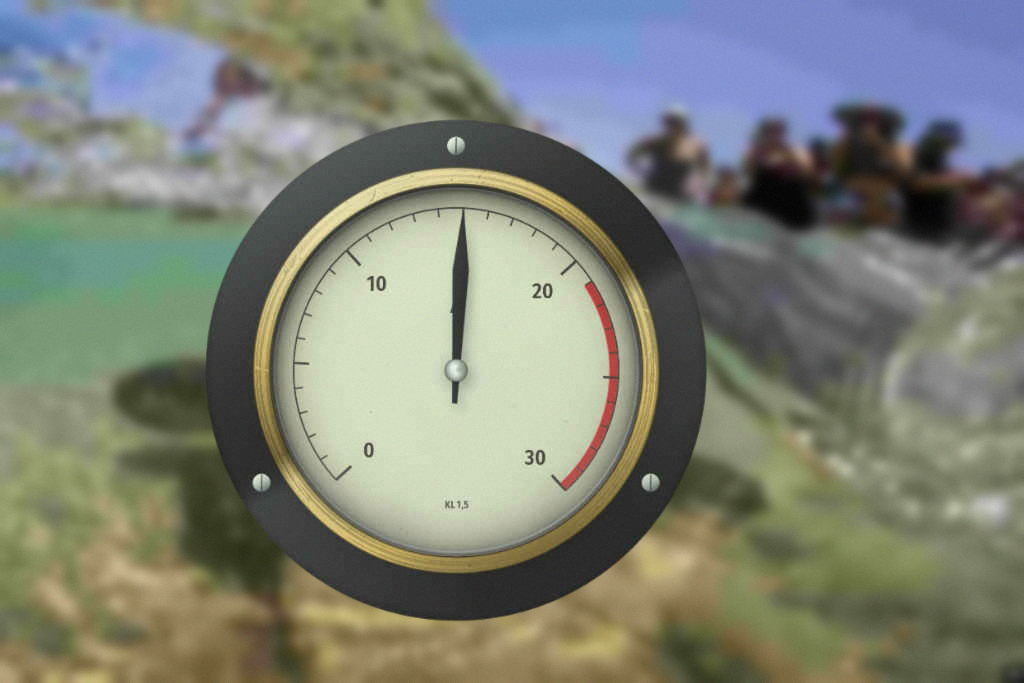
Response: 15
